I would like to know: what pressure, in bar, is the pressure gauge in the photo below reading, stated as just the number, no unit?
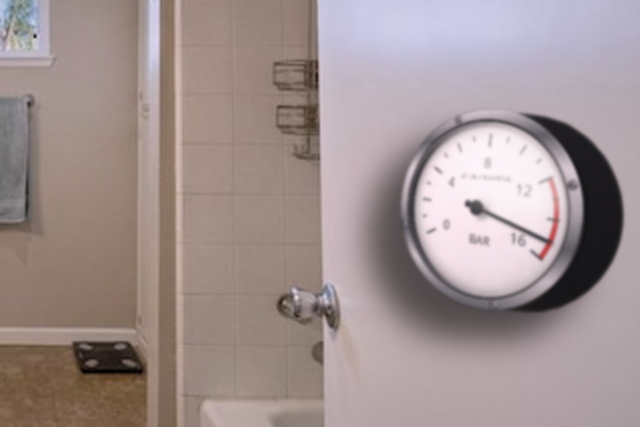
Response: 15
